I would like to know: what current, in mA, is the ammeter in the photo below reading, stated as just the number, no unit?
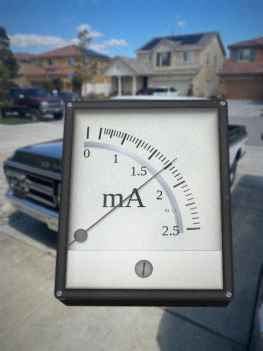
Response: 1.75
